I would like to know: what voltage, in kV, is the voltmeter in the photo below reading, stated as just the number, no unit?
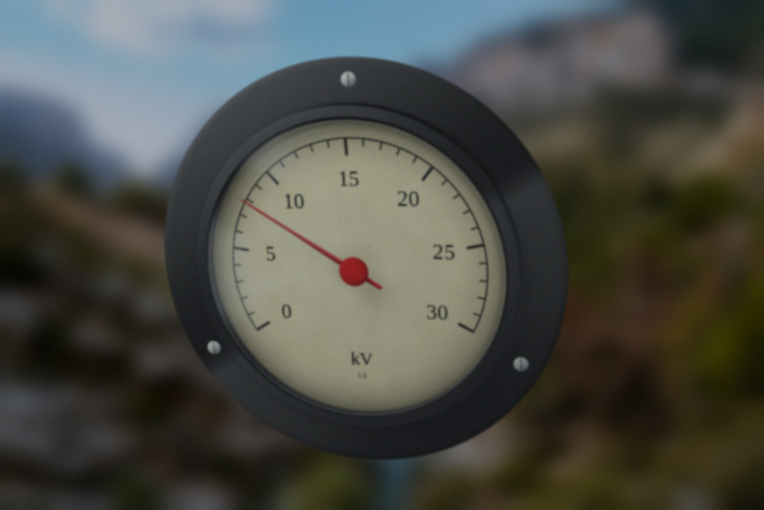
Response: 8
